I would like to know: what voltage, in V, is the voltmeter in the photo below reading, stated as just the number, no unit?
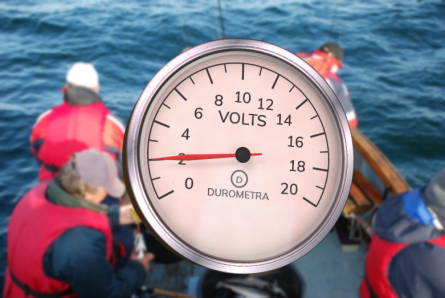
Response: 2
